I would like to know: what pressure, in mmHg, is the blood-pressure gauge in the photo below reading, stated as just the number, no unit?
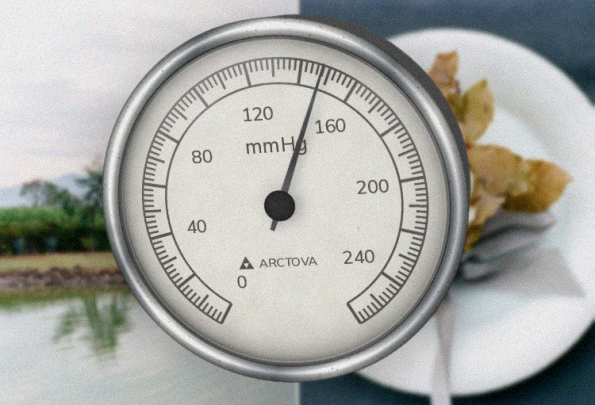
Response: 148
